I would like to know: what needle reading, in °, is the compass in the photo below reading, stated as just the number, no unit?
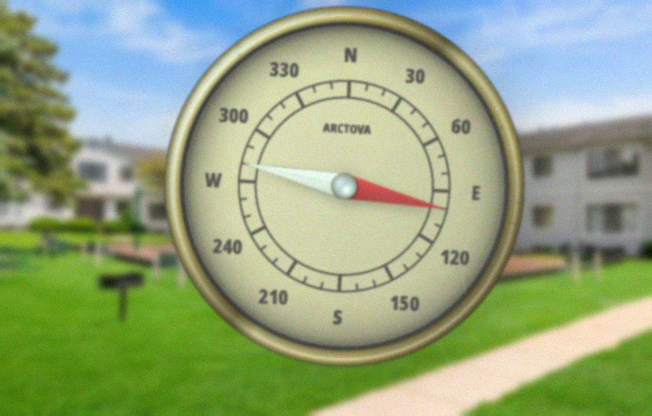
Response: 100
